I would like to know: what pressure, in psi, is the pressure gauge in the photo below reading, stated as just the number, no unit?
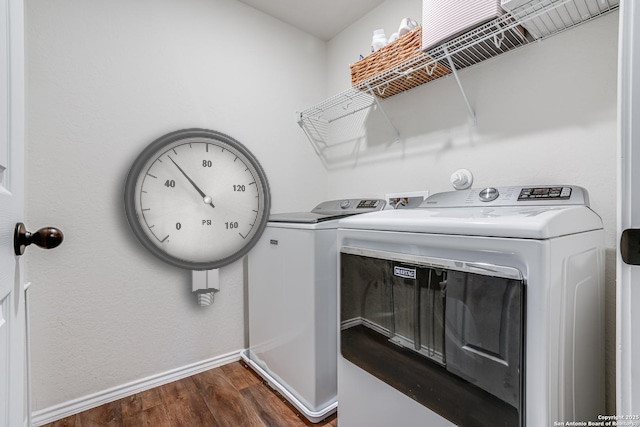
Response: 55
